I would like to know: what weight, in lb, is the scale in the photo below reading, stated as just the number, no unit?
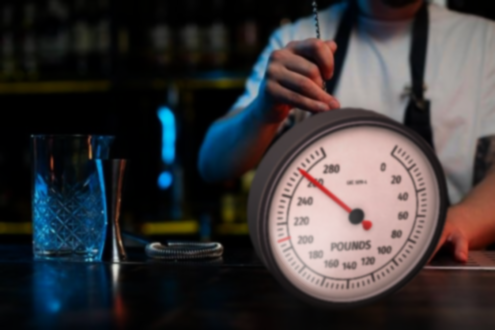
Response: 260
